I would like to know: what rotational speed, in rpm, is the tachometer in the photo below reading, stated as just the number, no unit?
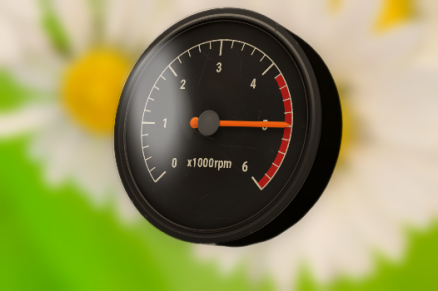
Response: 5000
